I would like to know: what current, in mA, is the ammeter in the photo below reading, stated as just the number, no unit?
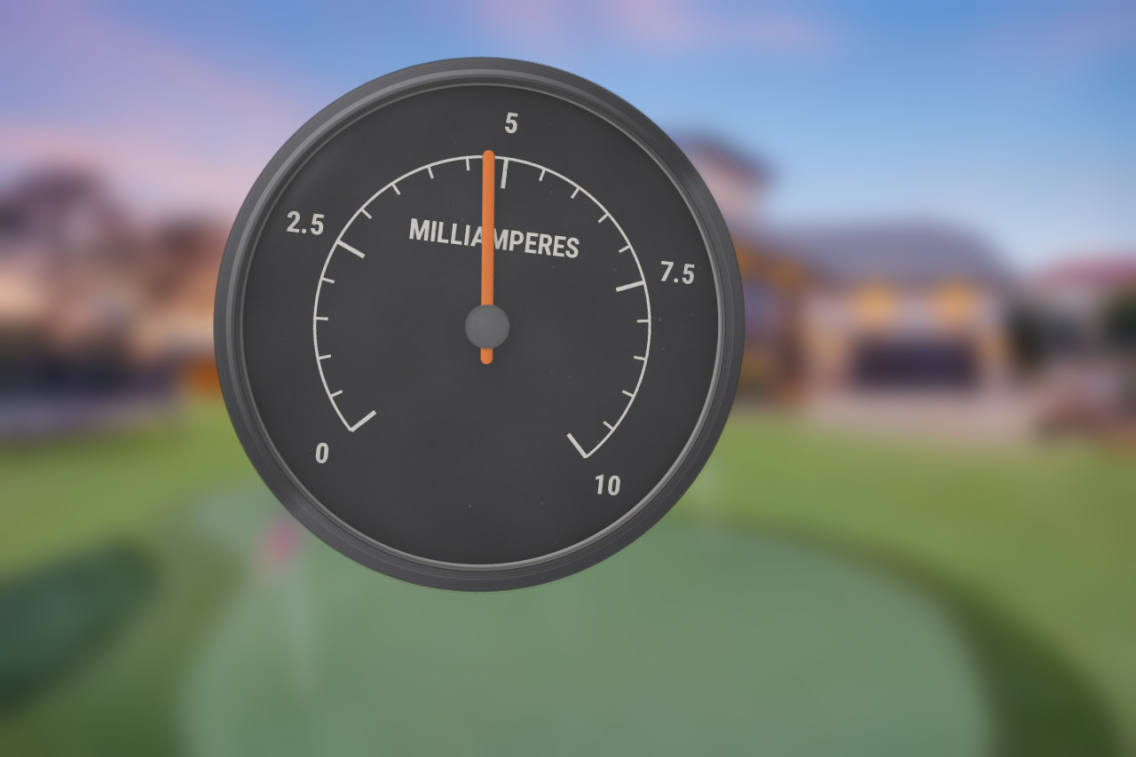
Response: 4.75
